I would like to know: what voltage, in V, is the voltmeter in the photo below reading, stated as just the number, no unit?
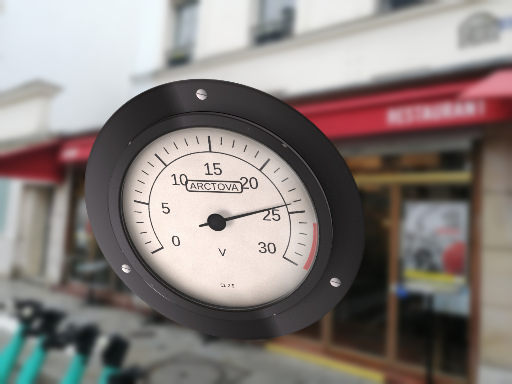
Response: 24
